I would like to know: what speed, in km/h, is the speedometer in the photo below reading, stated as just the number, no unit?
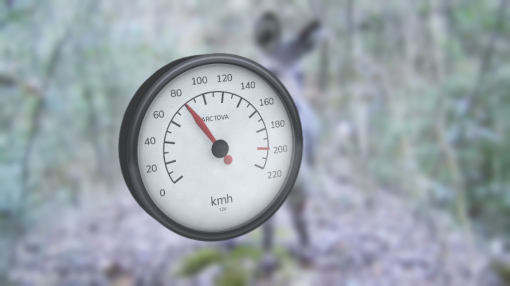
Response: 80
